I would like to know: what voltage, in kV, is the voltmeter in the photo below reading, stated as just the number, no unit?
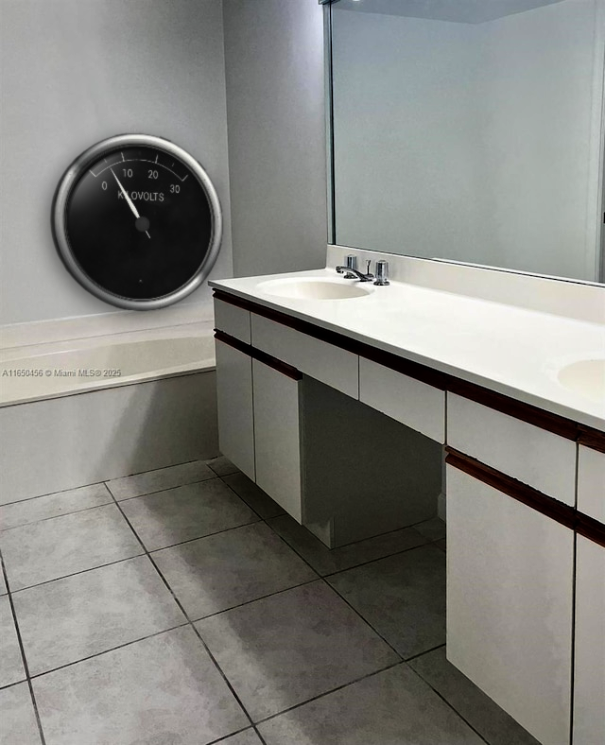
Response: 5
